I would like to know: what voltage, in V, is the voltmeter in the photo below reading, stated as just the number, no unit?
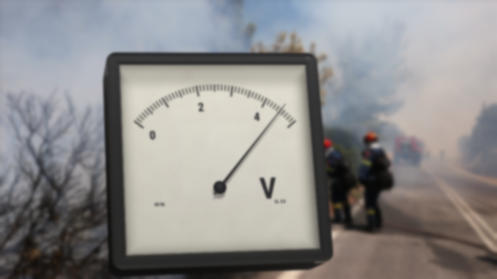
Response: 4.5
